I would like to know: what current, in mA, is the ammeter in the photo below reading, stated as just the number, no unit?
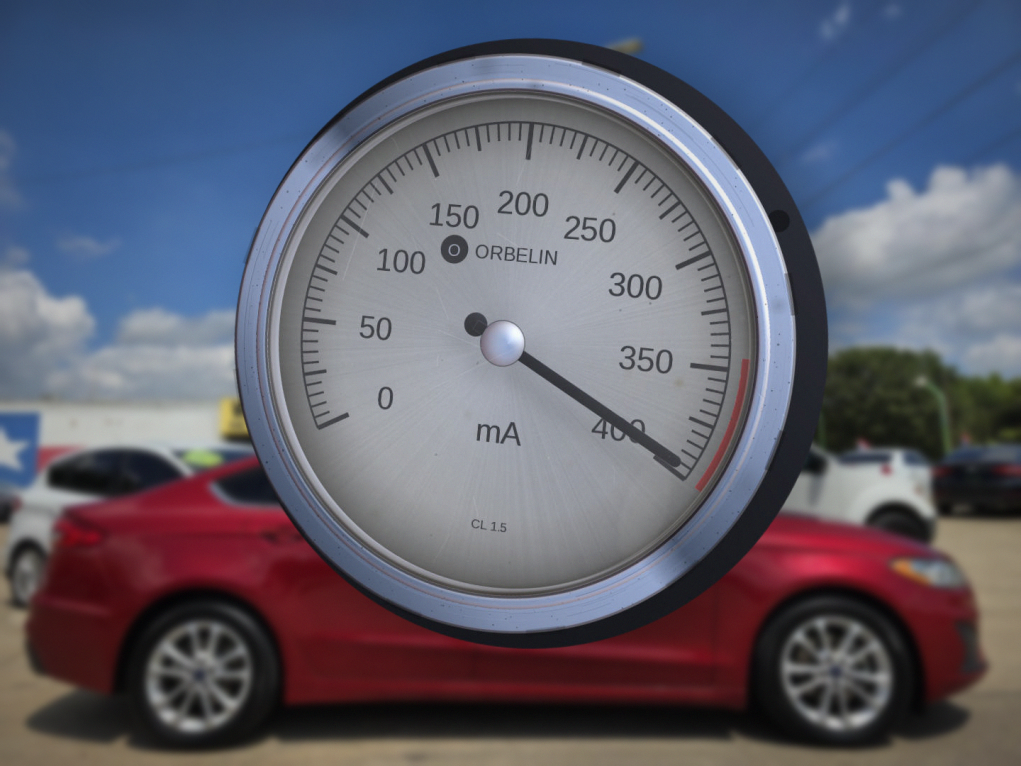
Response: 395
